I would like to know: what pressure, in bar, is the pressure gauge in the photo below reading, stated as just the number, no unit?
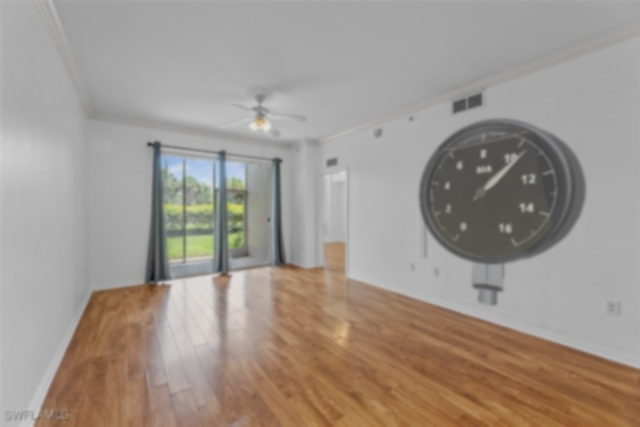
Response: 10.5
